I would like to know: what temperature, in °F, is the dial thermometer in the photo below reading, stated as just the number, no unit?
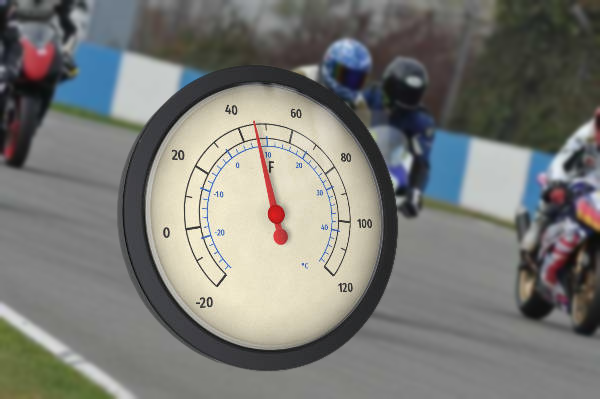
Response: 45
